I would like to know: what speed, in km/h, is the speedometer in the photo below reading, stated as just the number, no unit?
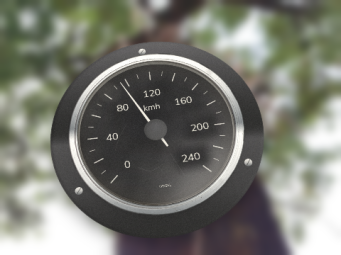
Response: 95
